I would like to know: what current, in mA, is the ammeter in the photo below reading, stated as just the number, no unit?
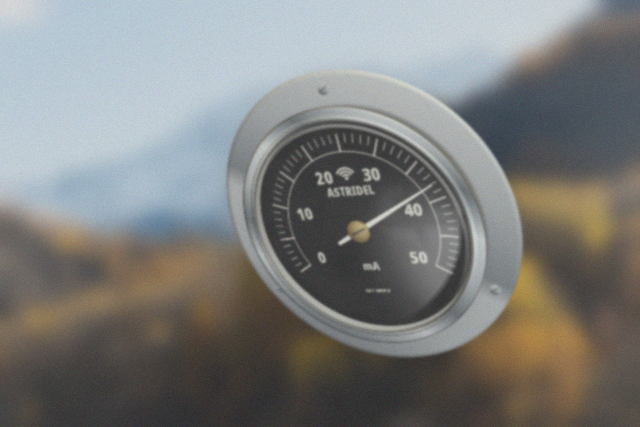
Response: 38
